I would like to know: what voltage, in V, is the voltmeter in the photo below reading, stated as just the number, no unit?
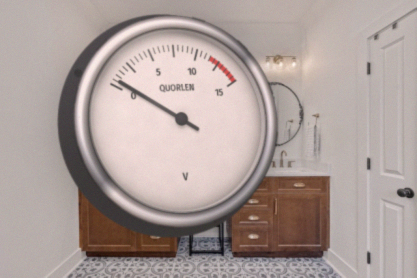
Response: 0.5
